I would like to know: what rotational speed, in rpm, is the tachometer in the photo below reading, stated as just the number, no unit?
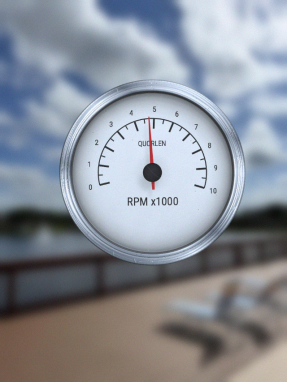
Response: 4750
